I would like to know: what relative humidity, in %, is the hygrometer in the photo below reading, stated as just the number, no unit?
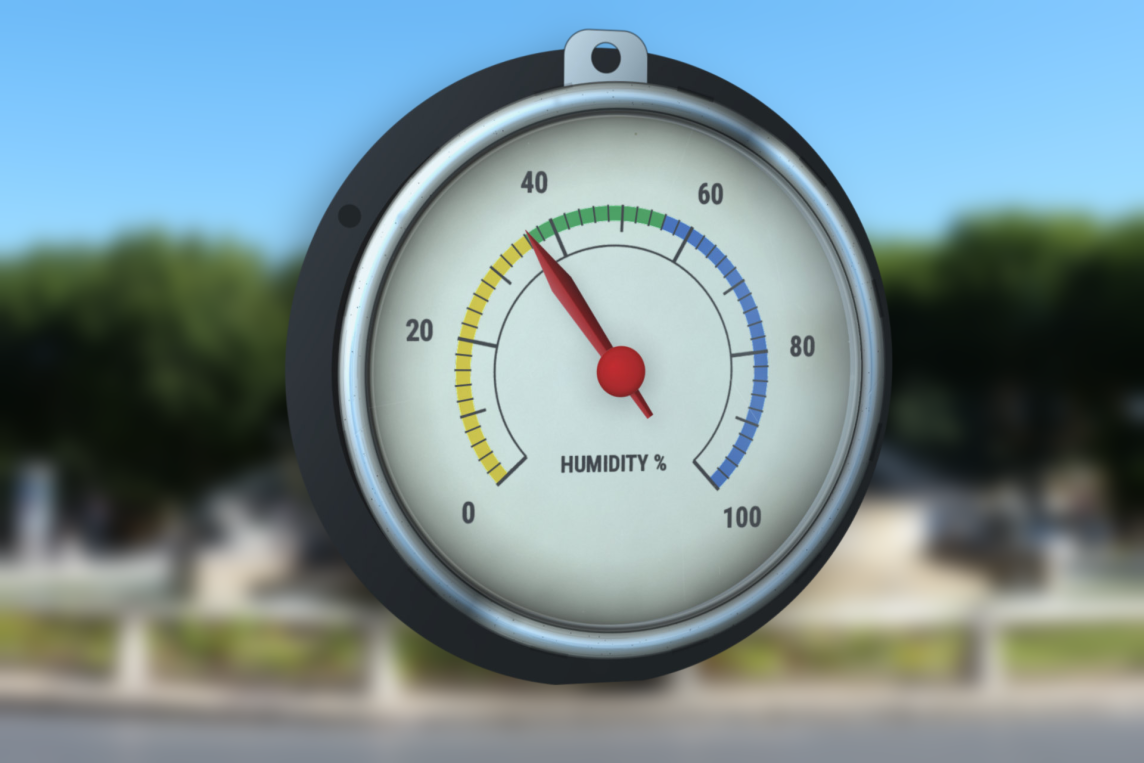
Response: 36
